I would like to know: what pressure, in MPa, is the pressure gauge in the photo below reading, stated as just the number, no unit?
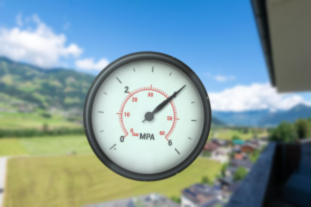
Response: 4
